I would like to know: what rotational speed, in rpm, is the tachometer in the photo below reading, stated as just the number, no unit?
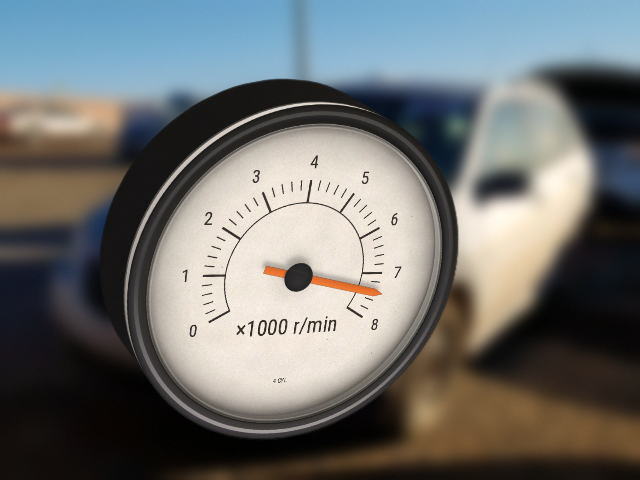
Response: 7400
